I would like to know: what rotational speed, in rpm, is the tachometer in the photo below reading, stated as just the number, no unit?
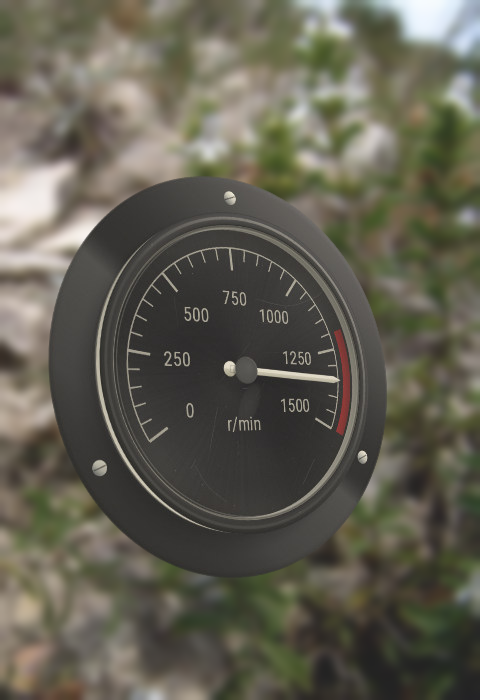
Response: 1350
